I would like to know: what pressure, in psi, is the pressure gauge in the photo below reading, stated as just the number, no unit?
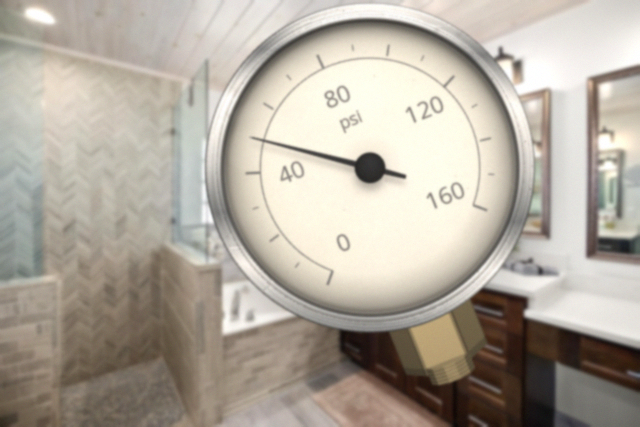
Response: 50
